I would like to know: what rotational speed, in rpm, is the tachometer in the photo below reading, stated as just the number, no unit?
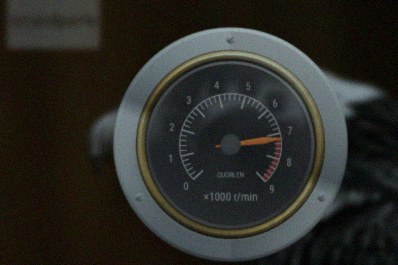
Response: 7200
